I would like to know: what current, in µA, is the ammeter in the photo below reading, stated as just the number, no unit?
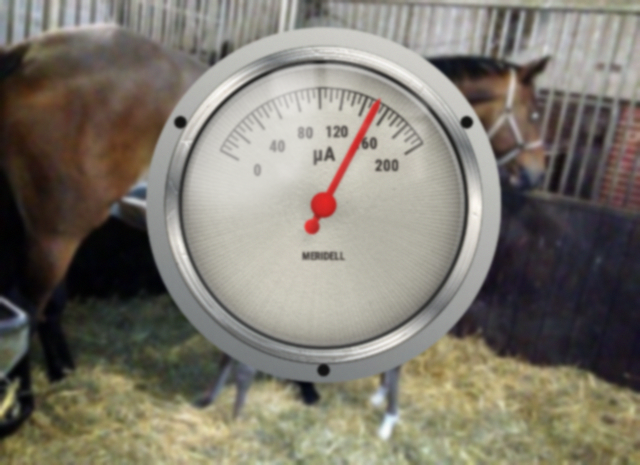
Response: 150
